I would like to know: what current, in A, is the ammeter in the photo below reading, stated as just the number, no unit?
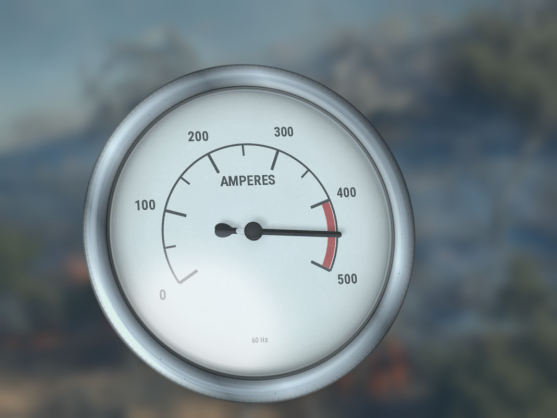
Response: 450
